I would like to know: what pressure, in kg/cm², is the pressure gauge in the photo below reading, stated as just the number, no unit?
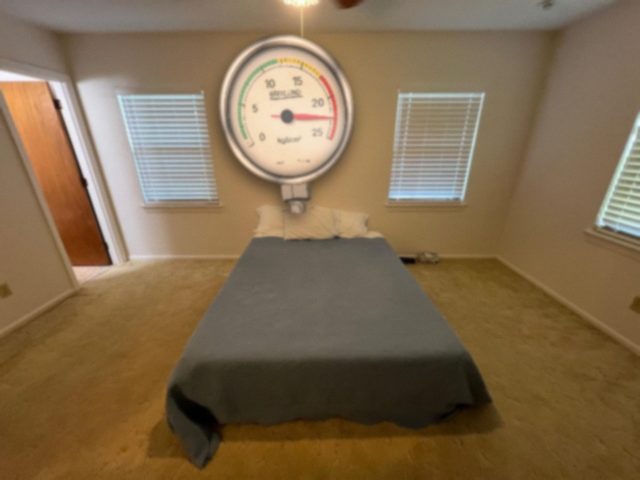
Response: 22.5
